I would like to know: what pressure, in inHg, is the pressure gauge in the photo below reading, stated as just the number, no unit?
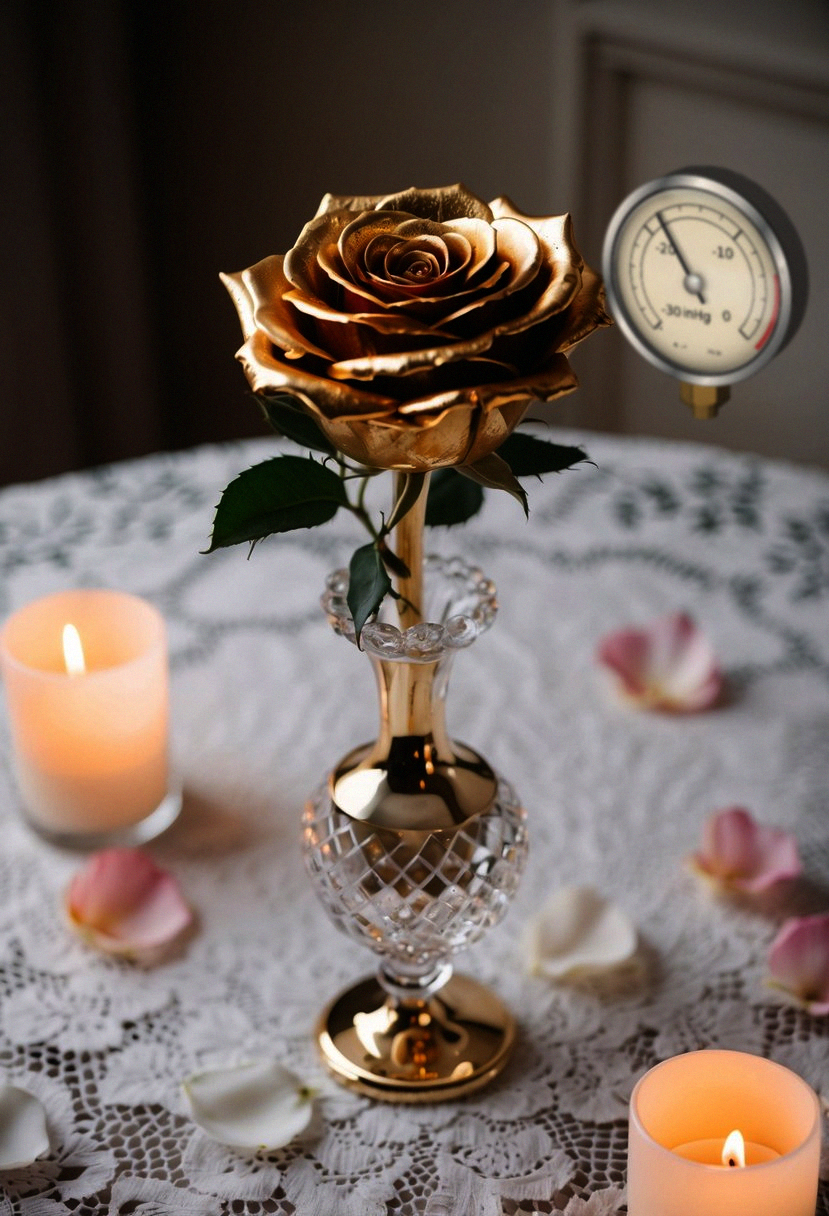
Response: -18
